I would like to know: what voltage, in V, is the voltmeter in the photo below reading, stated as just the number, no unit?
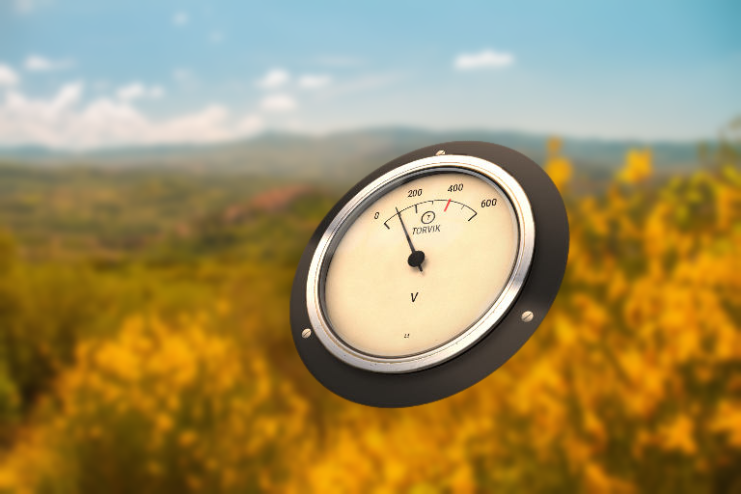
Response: 100
